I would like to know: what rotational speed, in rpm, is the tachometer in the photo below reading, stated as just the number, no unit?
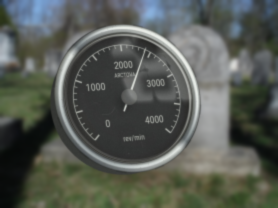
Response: 2400
